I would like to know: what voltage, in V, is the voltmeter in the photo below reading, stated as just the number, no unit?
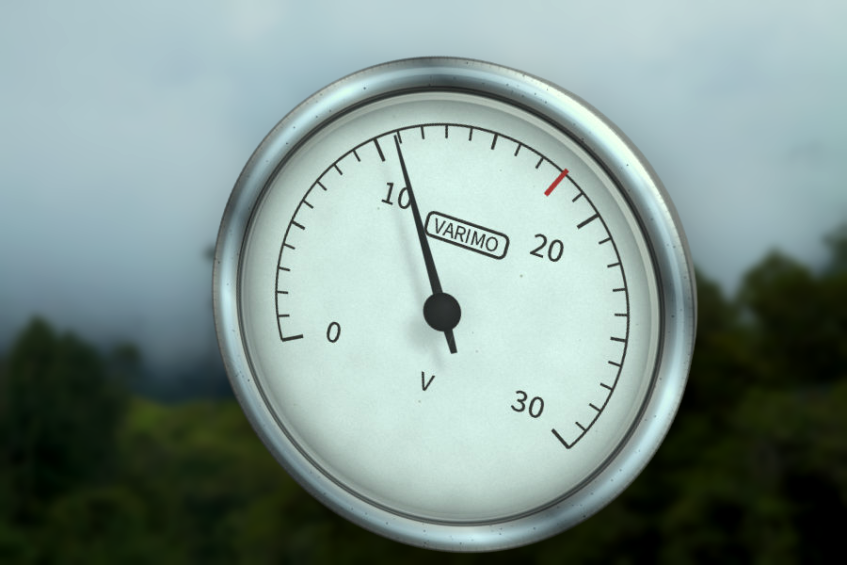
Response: 11
